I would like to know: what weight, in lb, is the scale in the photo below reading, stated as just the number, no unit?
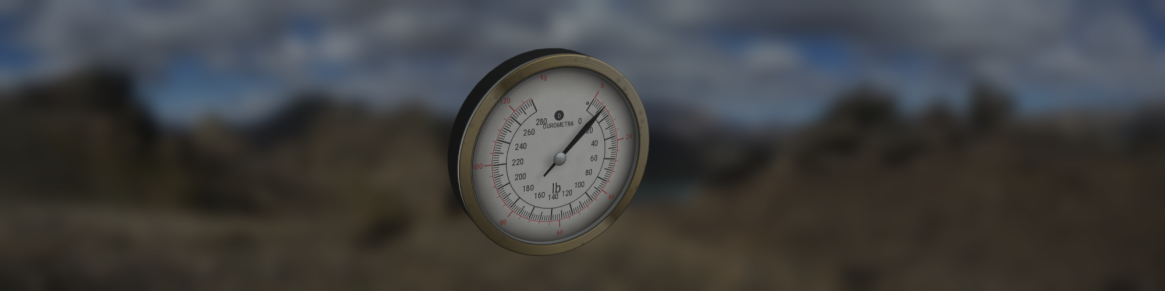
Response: 10
